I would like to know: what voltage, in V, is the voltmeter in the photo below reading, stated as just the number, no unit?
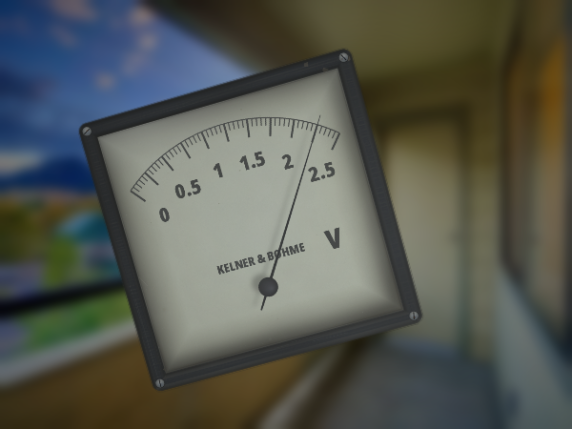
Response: 2.25
